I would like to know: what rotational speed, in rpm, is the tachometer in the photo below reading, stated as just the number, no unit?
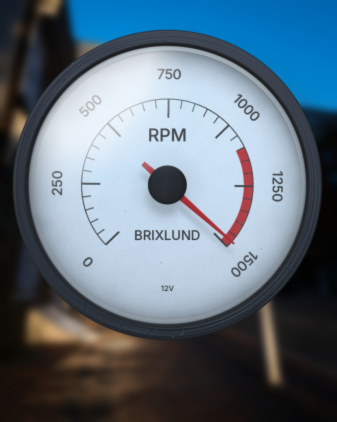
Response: 1475
